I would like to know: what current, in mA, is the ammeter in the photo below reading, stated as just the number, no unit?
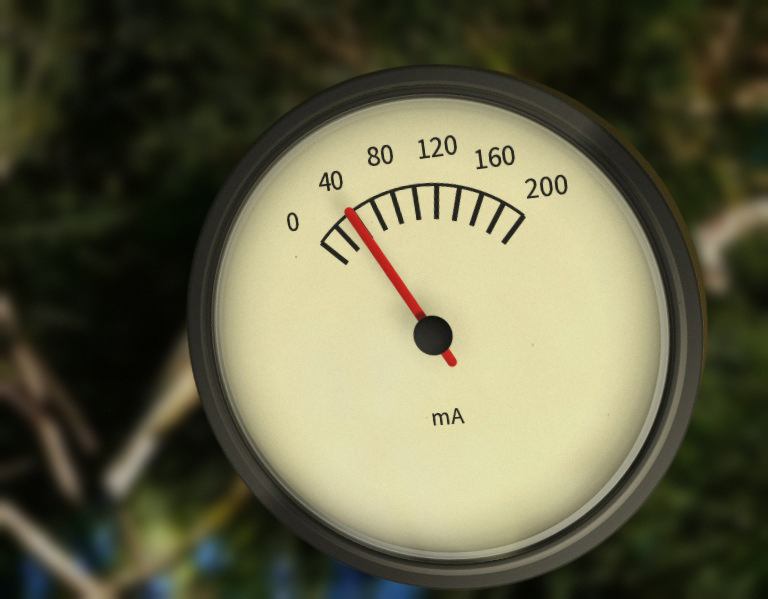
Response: 40
